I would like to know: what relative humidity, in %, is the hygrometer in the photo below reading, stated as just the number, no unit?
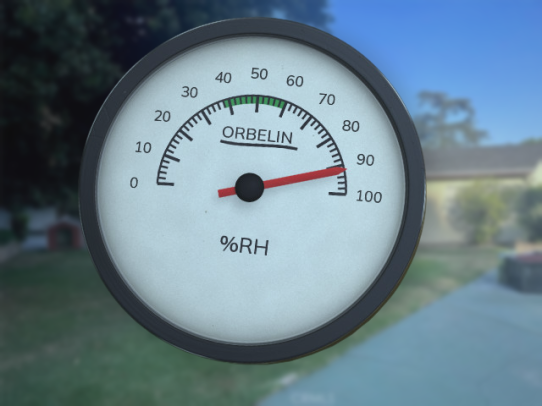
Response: 92
